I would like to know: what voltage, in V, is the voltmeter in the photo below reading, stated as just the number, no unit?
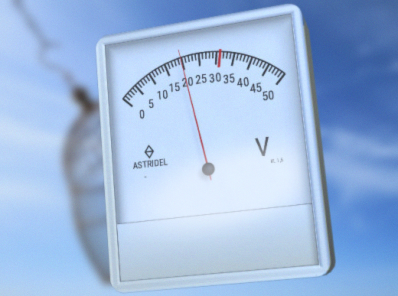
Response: 20
